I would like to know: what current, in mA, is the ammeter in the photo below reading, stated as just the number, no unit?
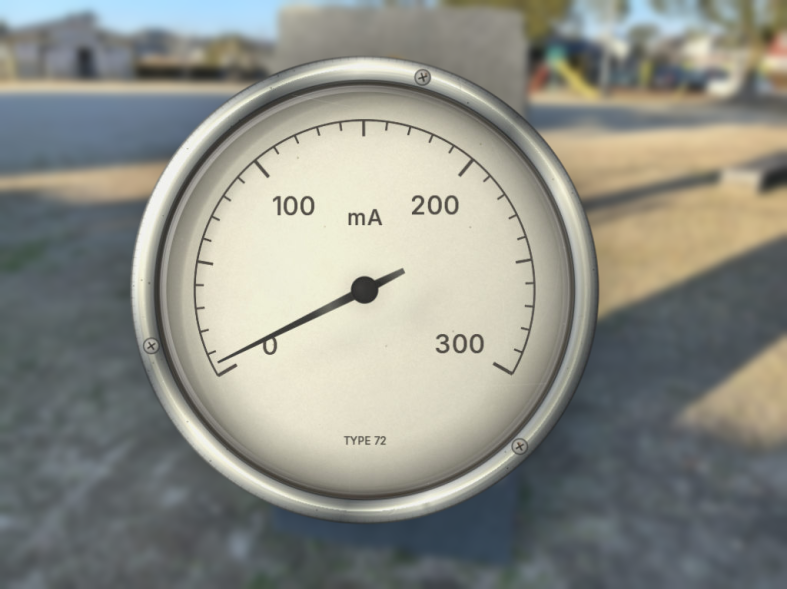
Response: 5
